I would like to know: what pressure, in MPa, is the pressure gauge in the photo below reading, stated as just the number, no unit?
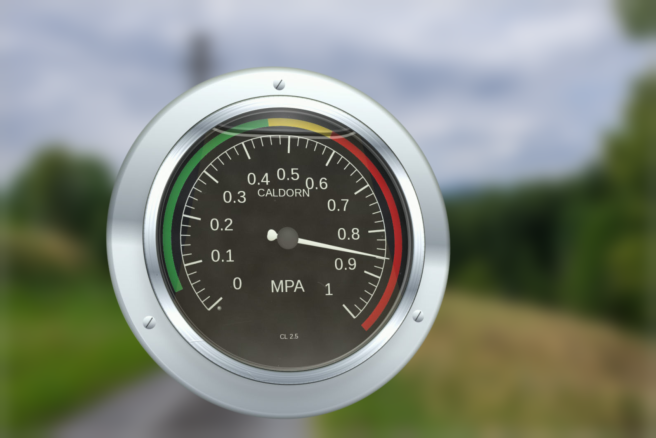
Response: 0.86
